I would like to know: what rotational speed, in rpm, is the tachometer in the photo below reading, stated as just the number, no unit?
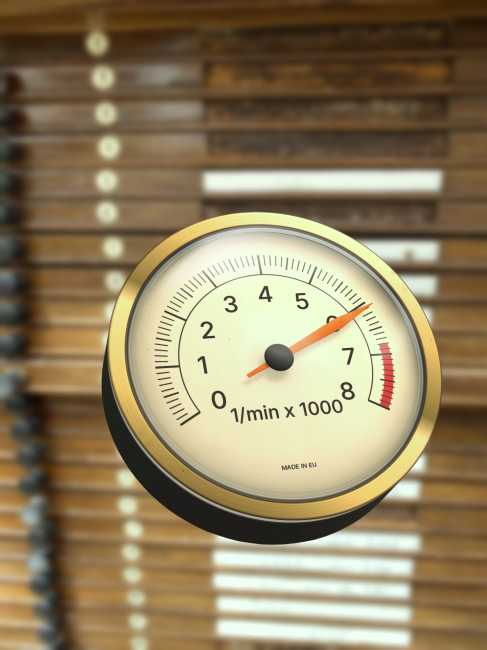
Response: 6100
